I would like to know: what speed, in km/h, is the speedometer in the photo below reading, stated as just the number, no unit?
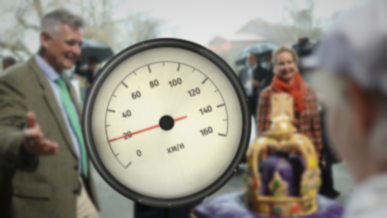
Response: 20
